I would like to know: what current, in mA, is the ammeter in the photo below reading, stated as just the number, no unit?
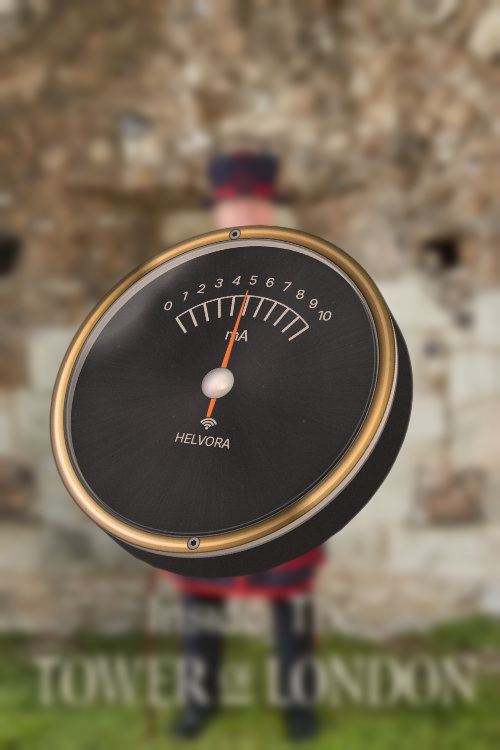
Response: 5
